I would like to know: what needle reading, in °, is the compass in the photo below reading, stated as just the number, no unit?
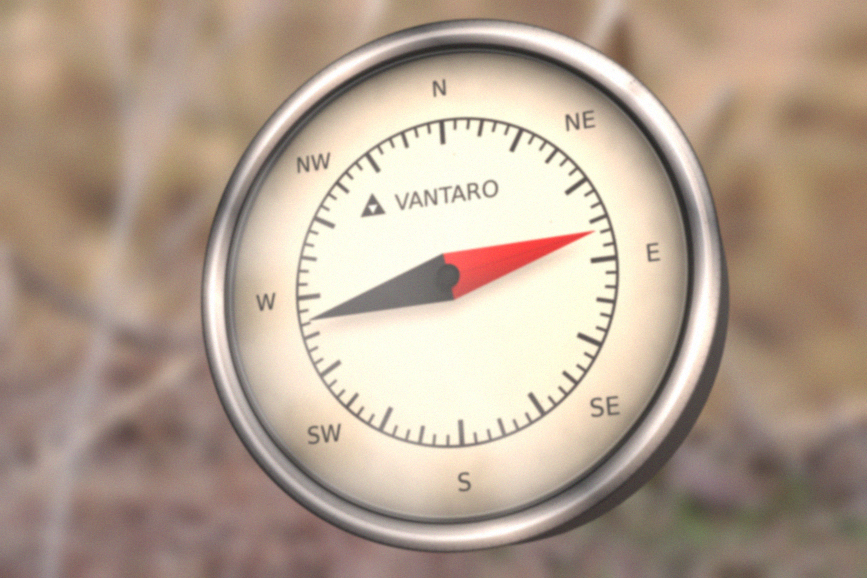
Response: 80
